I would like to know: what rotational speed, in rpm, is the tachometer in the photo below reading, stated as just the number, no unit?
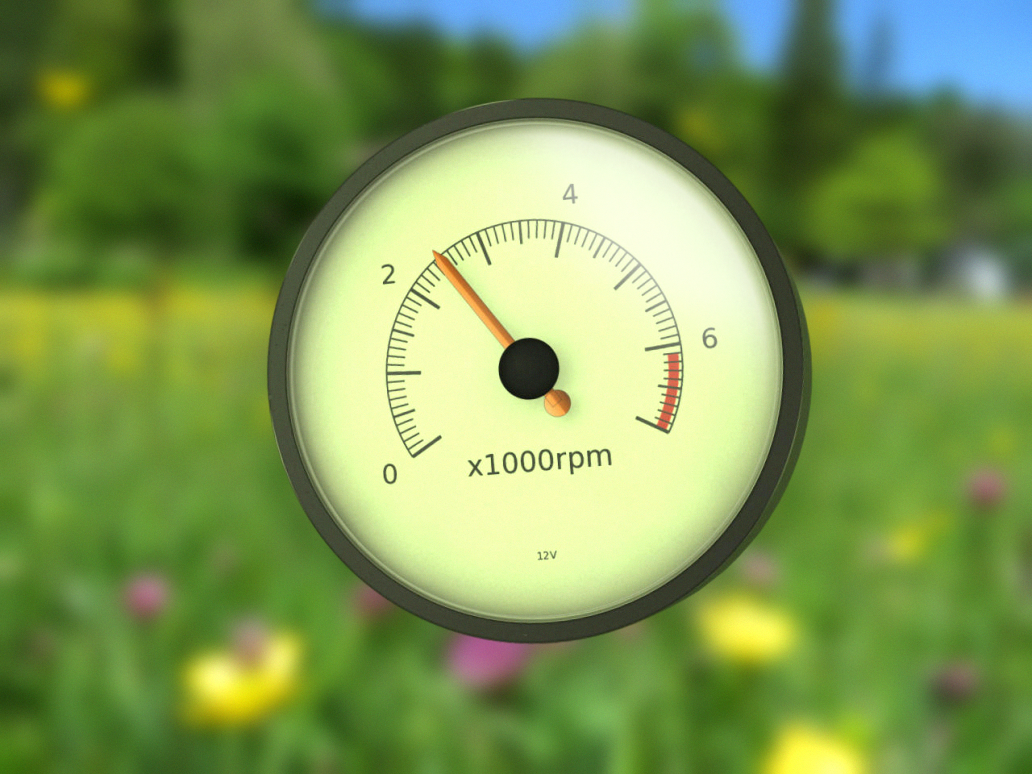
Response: 2500
